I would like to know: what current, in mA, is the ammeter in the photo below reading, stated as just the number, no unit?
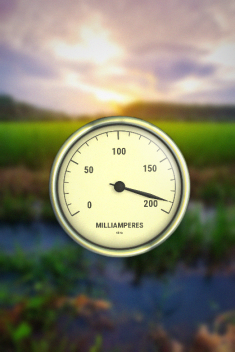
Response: 190
